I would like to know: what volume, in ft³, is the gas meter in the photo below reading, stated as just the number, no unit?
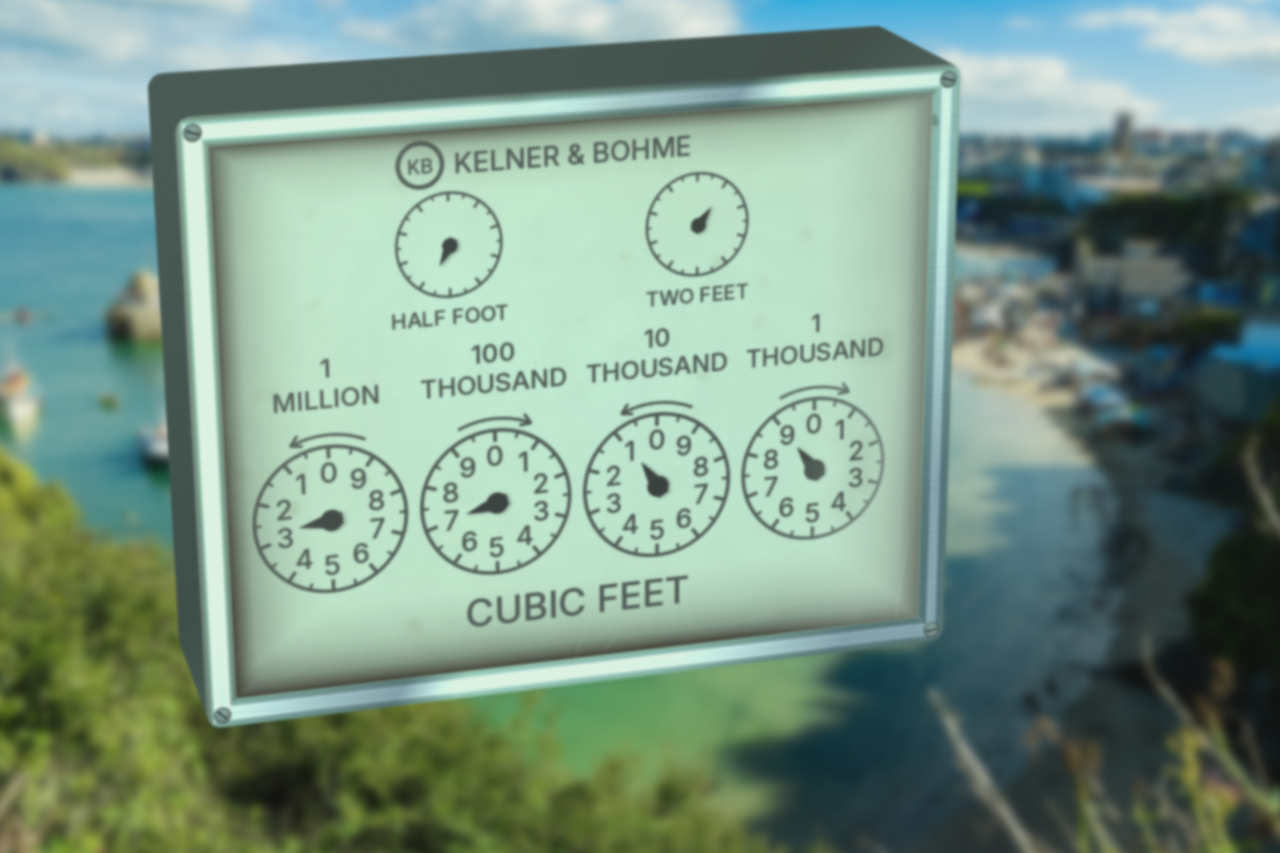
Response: 270900
